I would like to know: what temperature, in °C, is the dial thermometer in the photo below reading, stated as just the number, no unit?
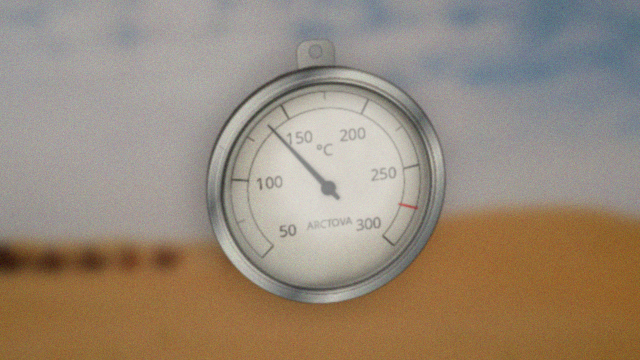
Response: 137.5
